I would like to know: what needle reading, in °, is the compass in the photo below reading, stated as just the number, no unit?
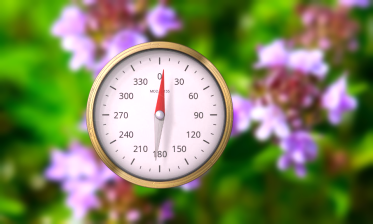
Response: 5
